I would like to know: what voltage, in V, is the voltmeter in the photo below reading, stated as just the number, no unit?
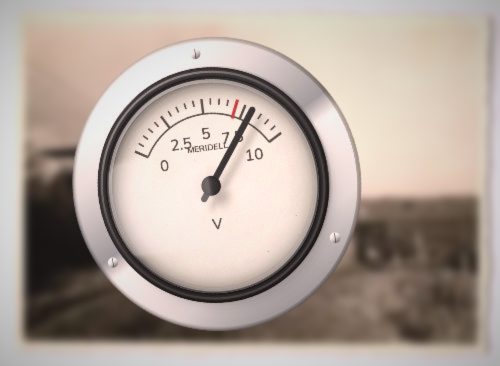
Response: 8
